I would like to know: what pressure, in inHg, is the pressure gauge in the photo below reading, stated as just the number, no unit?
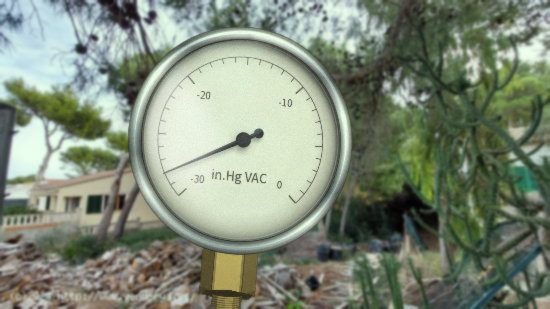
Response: -28
